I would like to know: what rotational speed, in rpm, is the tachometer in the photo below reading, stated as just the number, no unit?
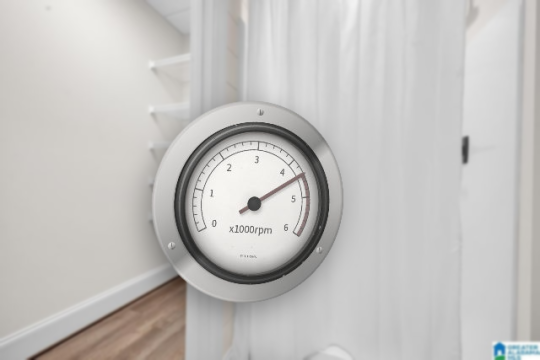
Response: 4400
